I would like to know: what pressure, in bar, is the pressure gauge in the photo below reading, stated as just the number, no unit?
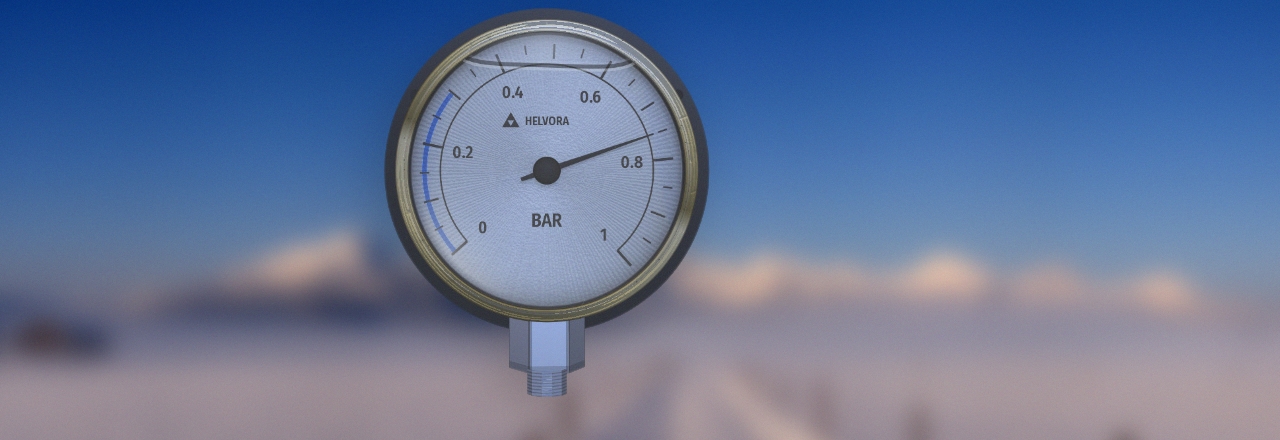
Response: 0.75
